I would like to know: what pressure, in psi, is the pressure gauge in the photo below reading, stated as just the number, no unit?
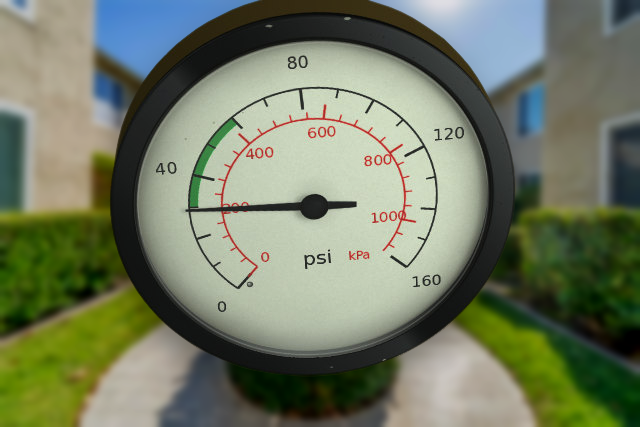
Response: 30
